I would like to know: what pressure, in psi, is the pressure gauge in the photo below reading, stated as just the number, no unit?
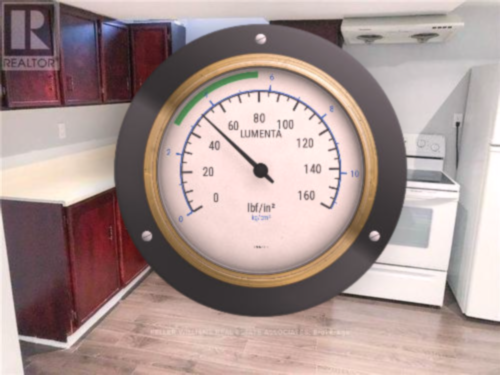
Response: 50
